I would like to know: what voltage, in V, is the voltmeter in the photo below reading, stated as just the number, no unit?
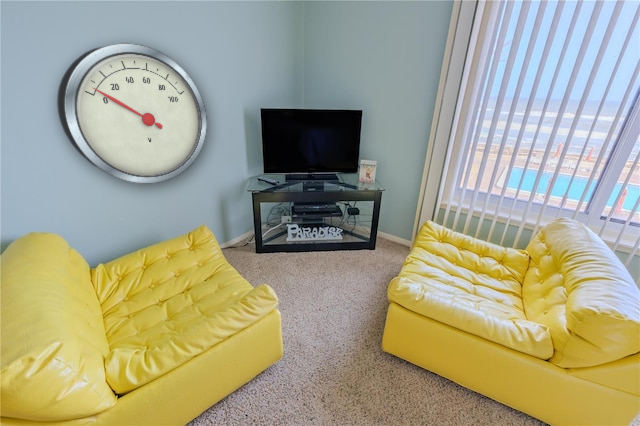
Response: 5
